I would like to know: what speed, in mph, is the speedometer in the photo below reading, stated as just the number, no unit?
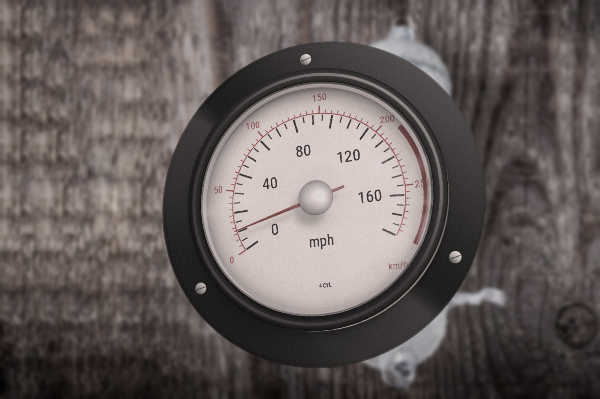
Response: 10
